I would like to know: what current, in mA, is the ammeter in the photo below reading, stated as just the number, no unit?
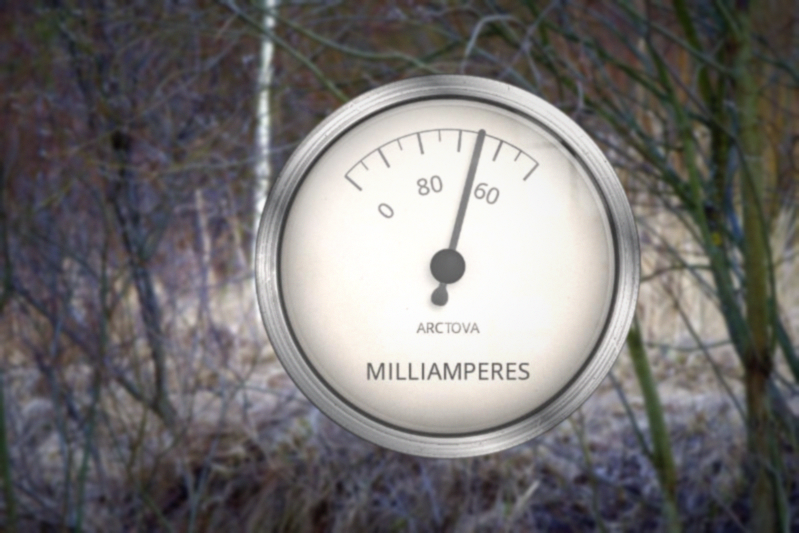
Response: 140
